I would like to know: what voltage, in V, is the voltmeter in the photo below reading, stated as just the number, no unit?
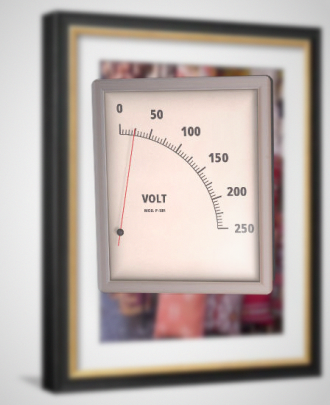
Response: 25
